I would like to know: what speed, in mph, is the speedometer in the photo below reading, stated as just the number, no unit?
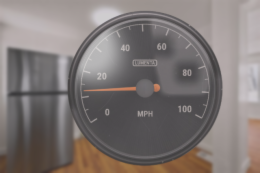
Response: 12.5
